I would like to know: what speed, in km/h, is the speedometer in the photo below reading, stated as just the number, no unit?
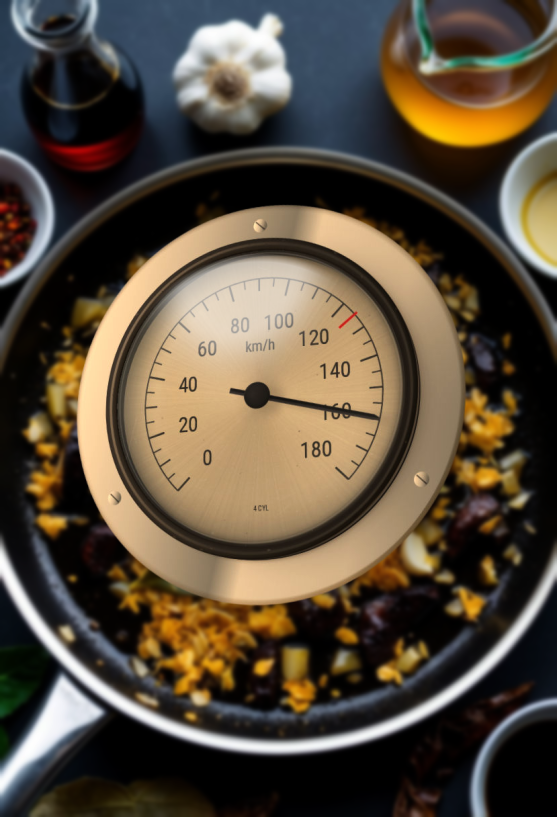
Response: 160
